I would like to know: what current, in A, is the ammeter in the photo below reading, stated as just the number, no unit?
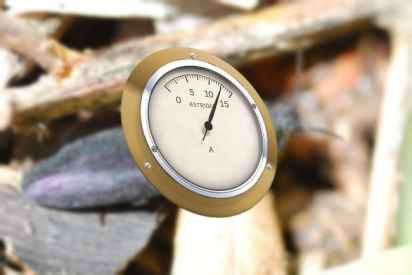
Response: 12.5
